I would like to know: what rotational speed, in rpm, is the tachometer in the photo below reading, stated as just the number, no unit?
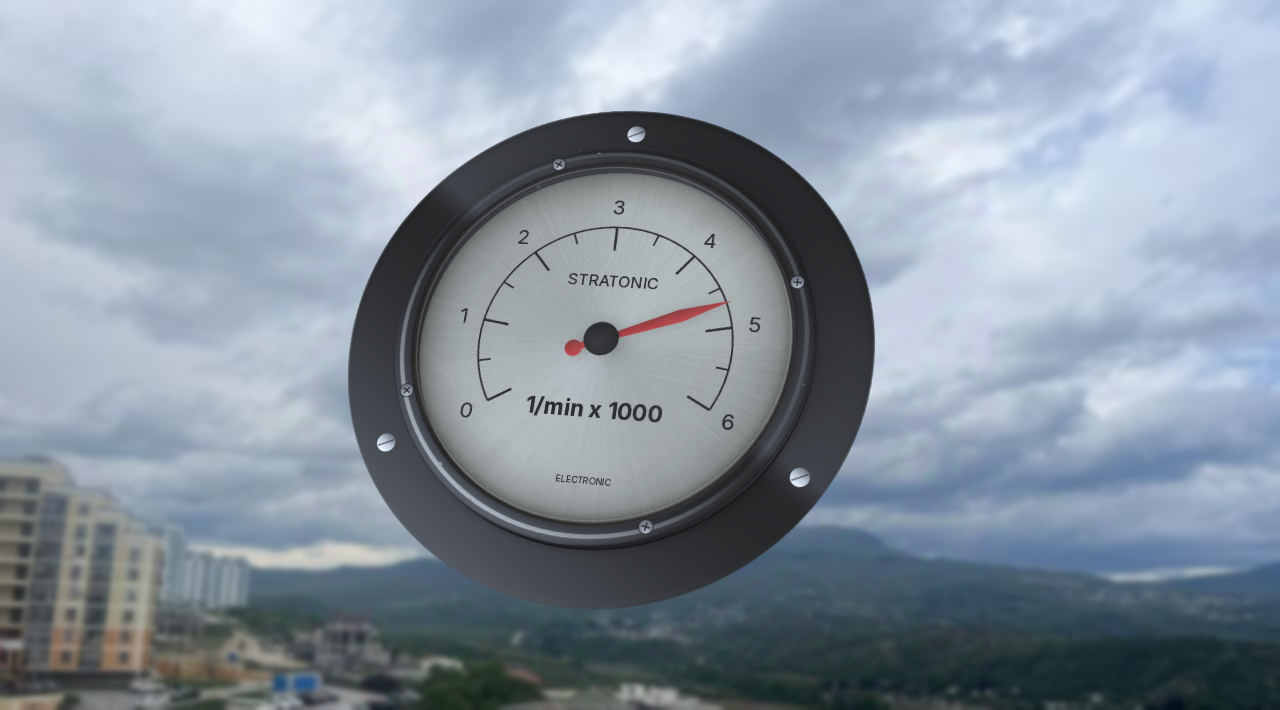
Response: 4750
